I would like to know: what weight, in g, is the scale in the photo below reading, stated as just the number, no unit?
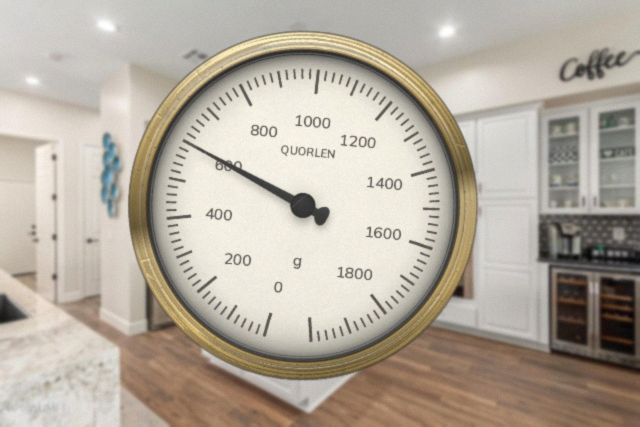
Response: 600
